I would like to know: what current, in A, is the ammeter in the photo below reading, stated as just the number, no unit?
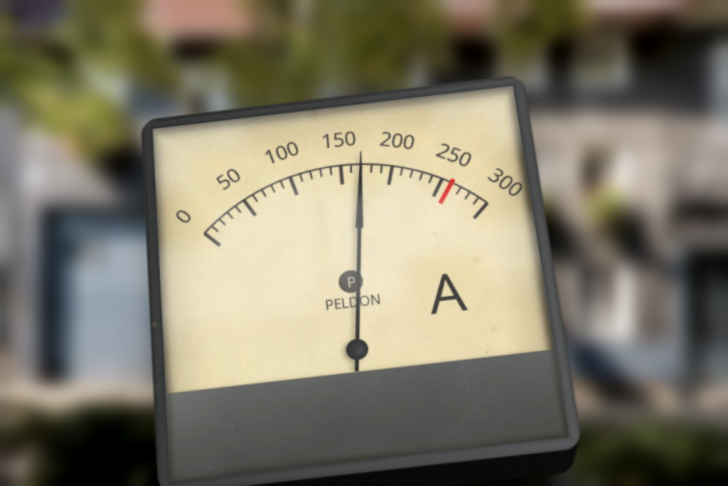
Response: 170
